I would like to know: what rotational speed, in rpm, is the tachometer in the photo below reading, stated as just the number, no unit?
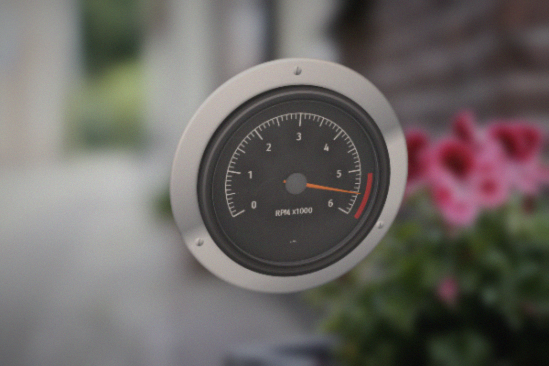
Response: 5500
